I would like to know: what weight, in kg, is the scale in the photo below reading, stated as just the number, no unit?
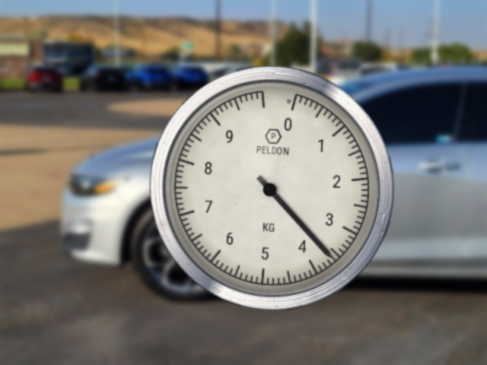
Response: 3.6
